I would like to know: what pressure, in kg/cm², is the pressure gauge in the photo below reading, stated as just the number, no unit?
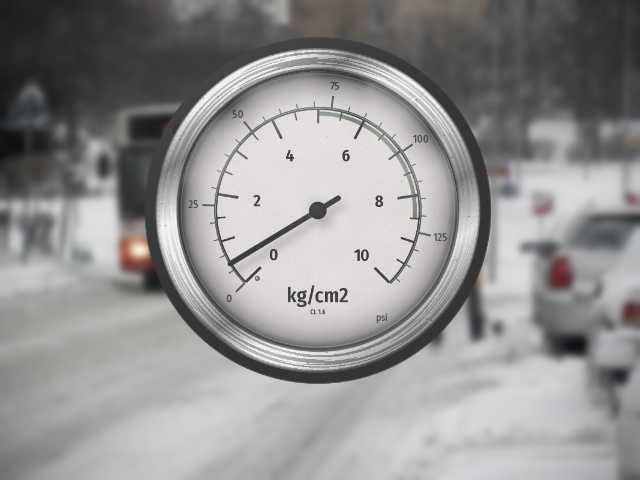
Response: 0.5
